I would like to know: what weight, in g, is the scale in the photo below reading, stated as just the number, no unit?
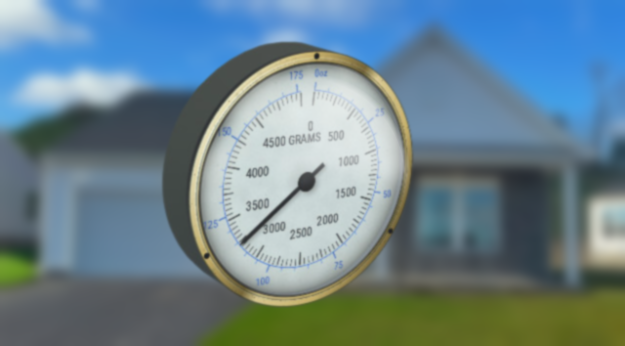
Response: 3250
